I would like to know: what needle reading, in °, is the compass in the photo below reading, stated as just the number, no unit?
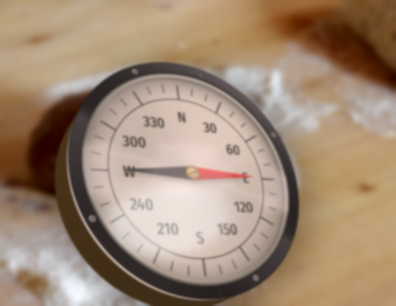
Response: 90
